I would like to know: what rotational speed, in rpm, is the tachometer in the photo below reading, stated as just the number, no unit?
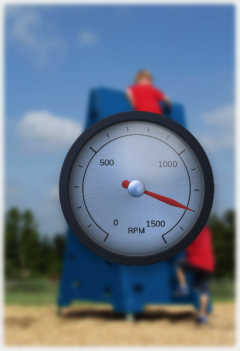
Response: 1300
